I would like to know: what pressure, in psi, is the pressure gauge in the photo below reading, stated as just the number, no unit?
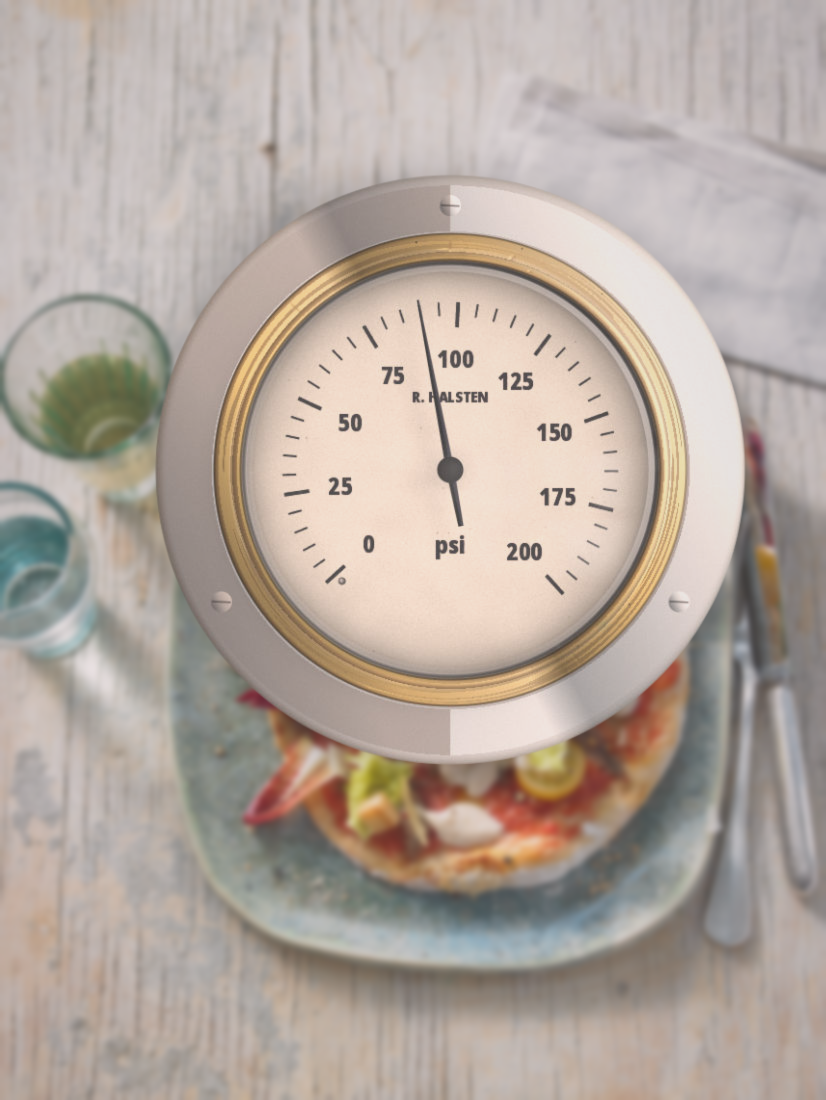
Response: 90
